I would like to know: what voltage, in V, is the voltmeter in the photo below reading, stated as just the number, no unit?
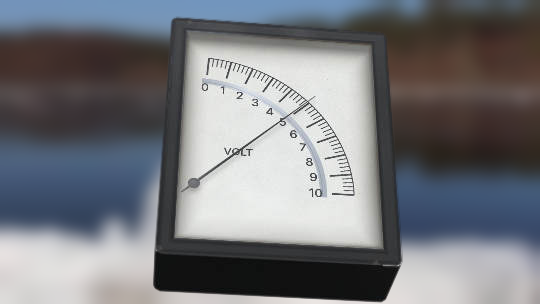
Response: 5
